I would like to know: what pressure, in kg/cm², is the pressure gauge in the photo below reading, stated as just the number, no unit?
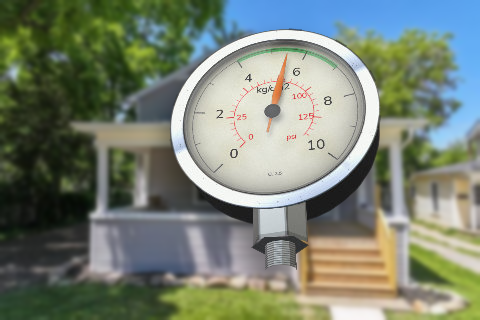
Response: 5.5
